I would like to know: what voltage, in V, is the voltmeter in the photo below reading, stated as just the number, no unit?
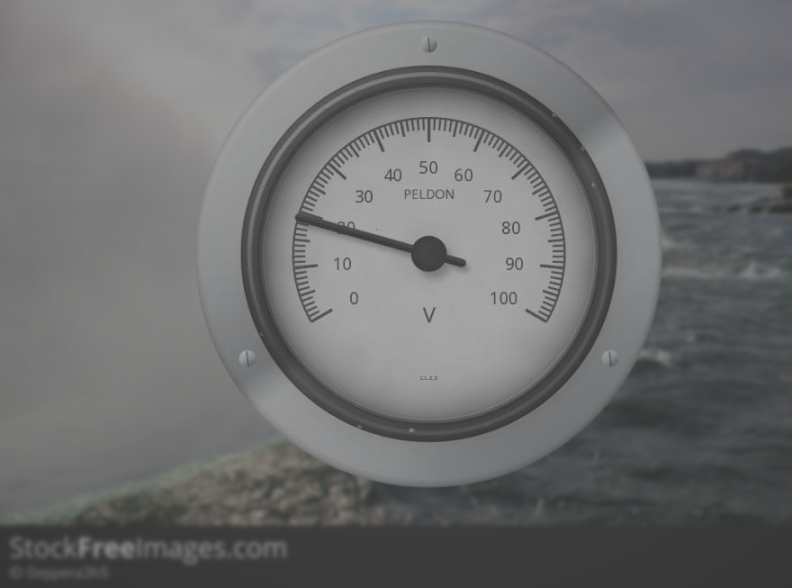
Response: 19
